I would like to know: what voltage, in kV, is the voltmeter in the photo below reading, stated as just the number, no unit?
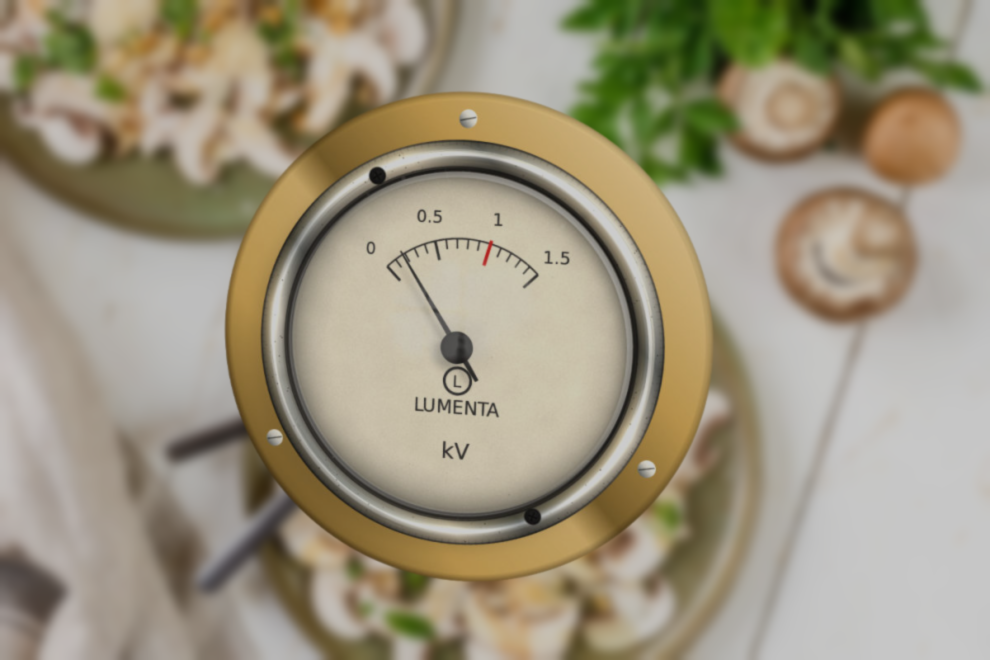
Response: 0.2
